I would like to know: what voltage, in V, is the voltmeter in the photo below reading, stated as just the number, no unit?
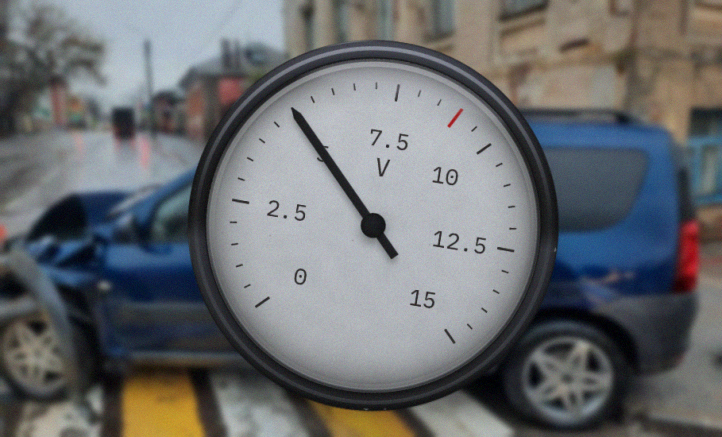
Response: 5
